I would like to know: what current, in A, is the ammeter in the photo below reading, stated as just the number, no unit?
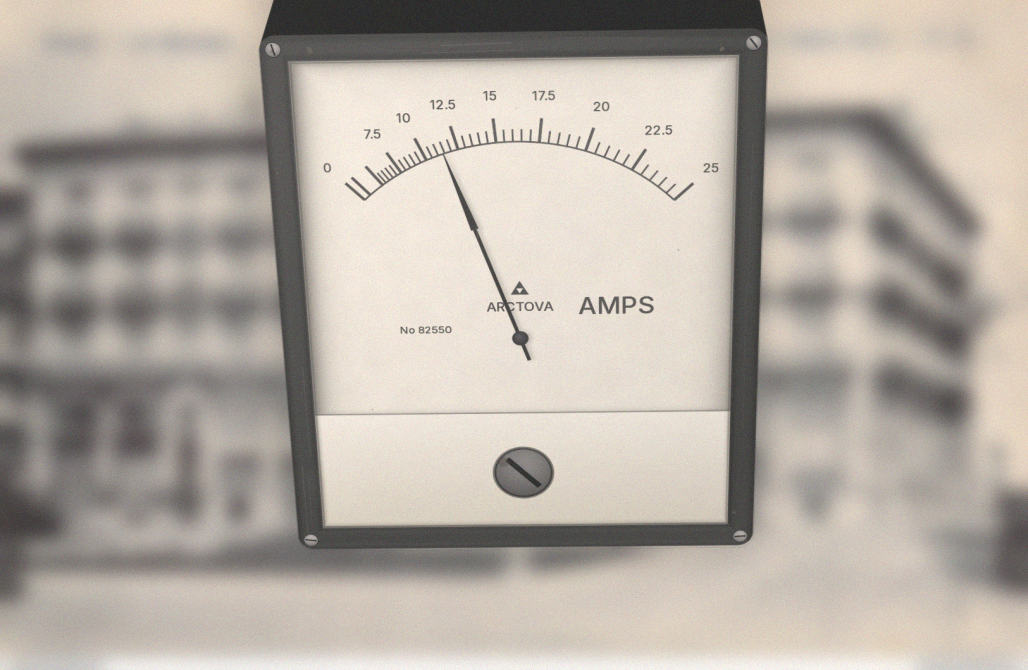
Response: 11.5
